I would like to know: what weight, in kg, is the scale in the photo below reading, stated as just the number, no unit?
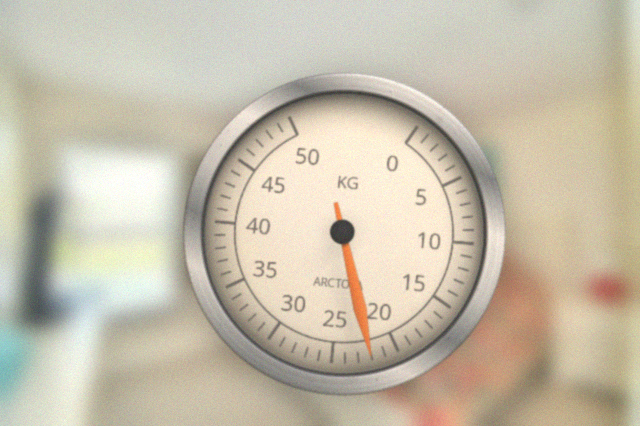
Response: 22
